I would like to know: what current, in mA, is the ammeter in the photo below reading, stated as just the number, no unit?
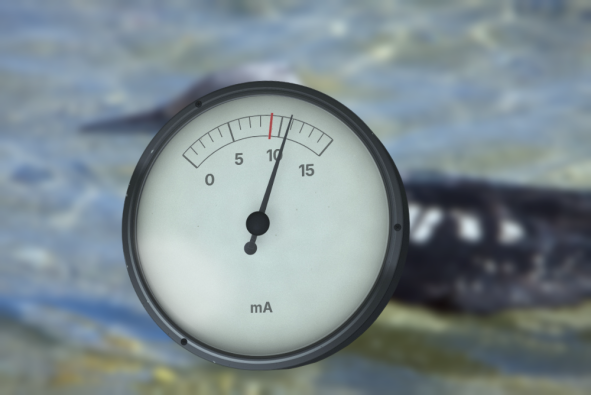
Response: 11
